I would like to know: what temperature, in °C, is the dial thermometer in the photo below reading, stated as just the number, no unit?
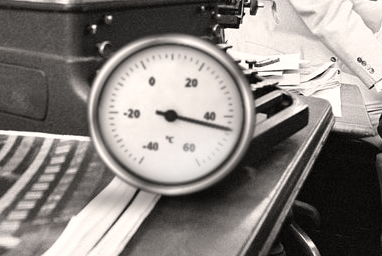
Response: 44
